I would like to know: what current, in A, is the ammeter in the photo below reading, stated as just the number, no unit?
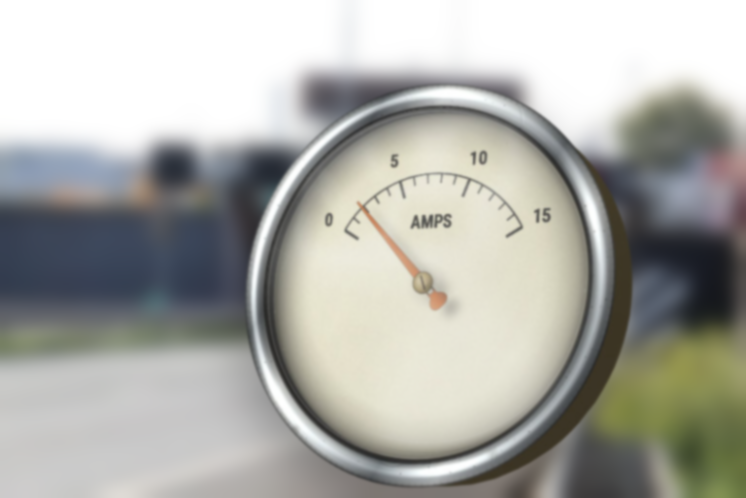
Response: 2
